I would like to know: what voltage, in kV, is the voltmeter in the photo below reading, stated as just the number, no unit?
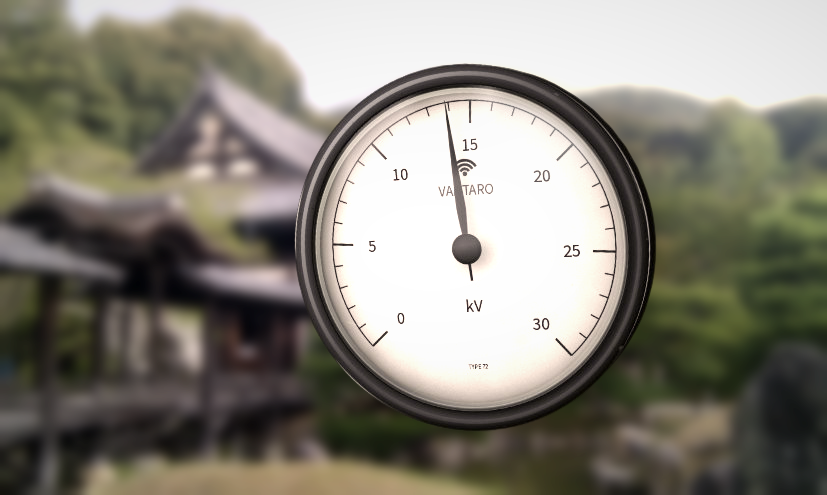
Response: 14
